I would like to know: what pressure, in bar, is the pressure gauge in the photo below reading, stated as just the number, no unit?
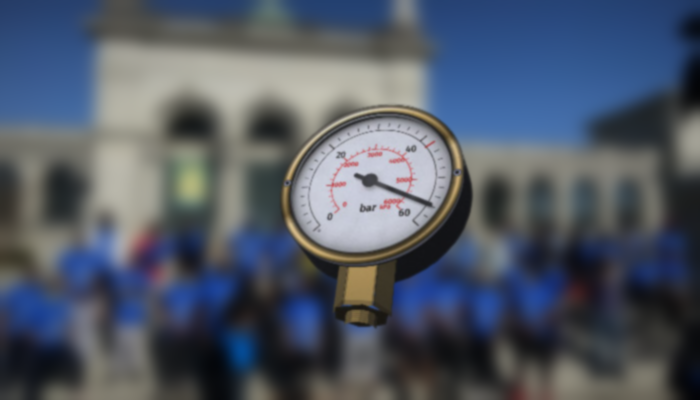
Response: 56
